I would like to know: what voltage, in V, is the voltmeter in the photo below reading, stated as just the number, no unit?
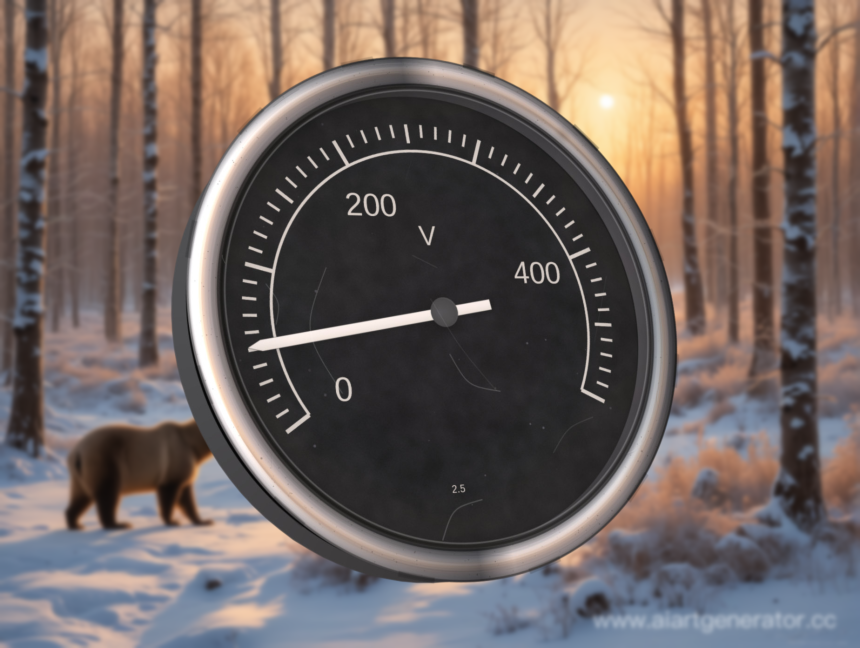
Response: 50
